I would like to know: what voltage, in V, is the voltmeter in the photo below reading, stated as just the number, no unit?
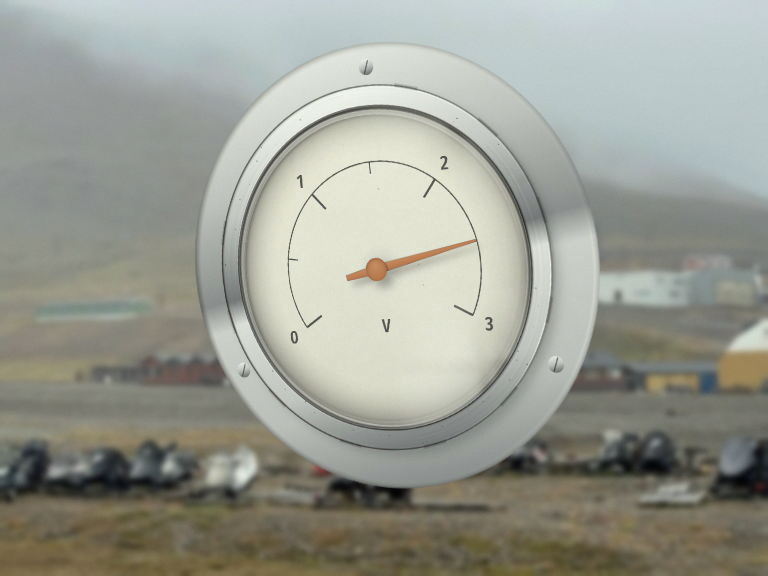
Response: 2.5
